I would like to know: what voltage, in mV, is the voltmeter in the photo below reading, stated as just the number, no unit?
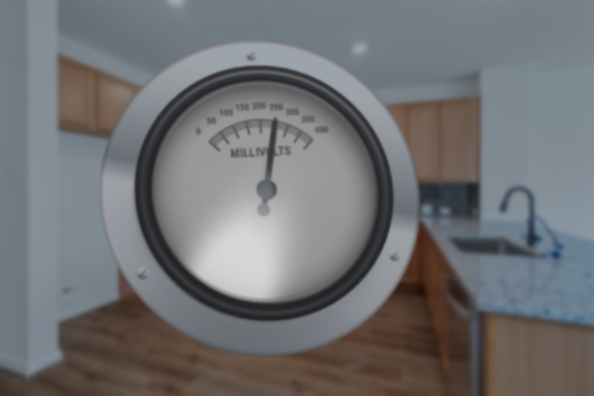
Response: 250
